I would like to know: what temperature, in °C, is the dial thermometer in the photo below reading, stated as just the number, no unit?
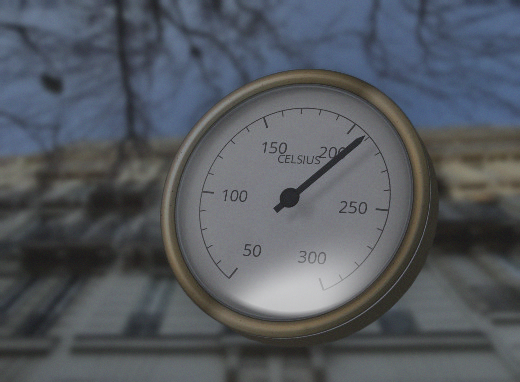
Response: 210
